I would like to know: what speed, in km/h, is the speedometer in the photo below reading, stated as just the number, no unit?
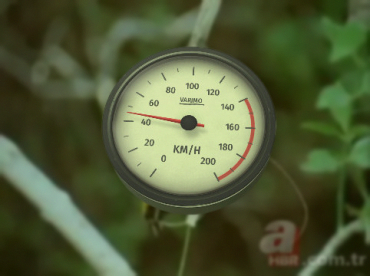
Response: 45
